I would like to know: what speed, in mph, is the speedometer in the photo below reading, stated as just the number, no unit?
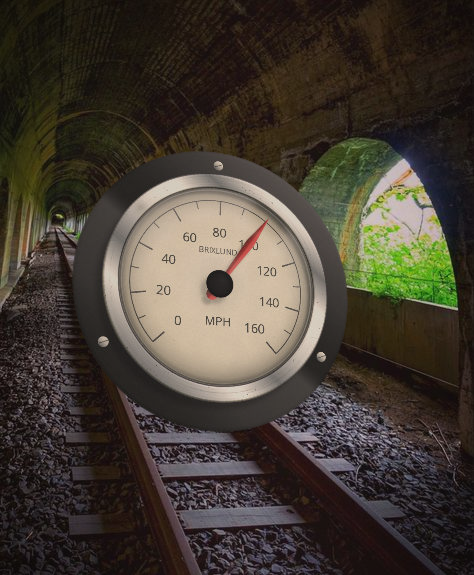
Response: 100
